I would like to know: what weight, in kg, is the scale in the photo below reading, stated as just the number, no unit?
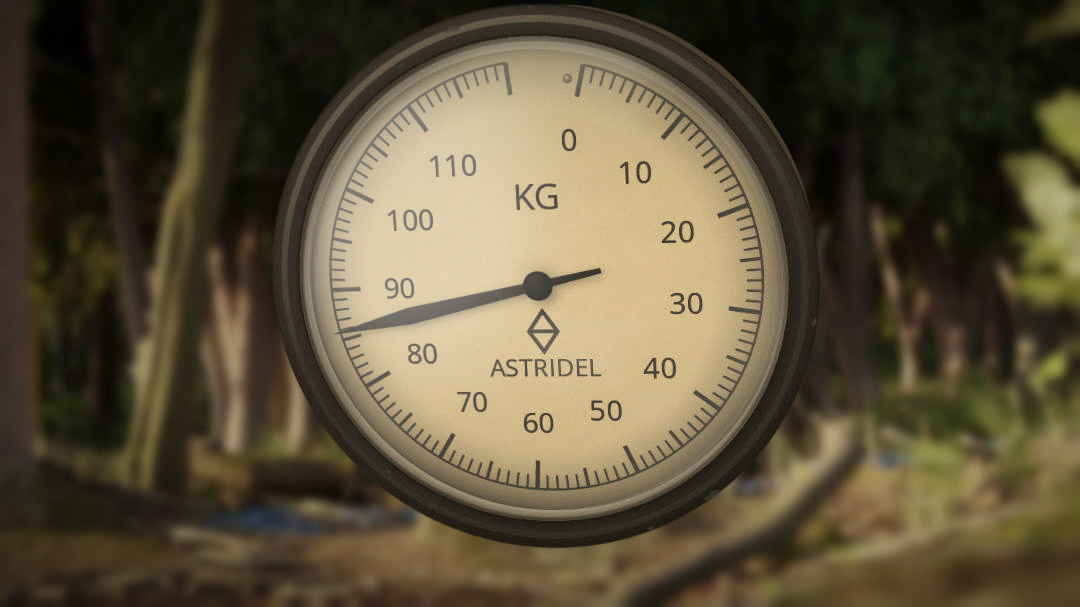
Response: 86
